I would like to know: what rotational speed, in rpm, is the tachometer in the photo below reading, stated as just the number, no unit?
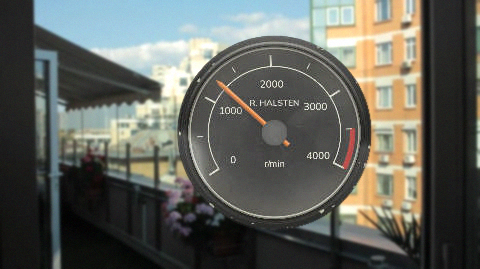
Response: 1250
